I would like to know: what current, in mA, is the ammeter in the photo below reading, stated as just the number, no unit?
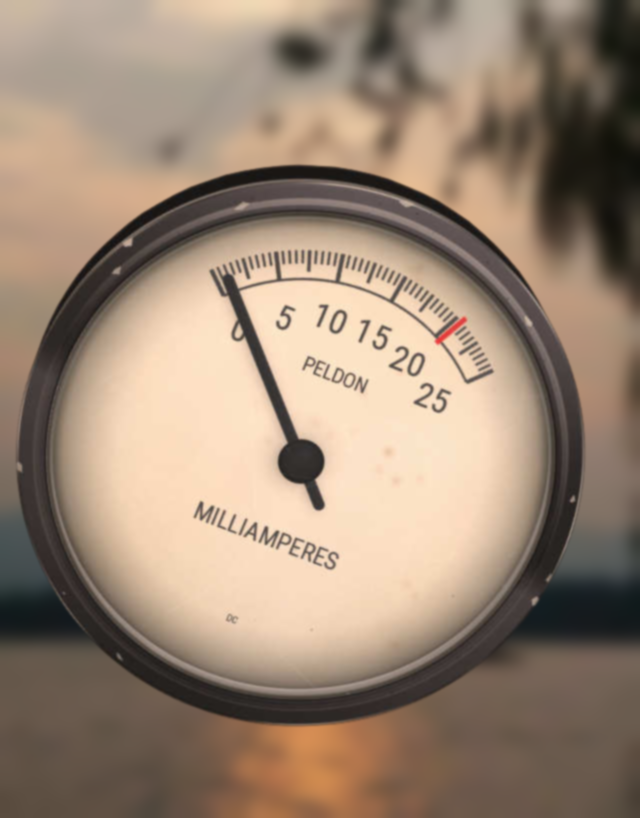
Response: 1
